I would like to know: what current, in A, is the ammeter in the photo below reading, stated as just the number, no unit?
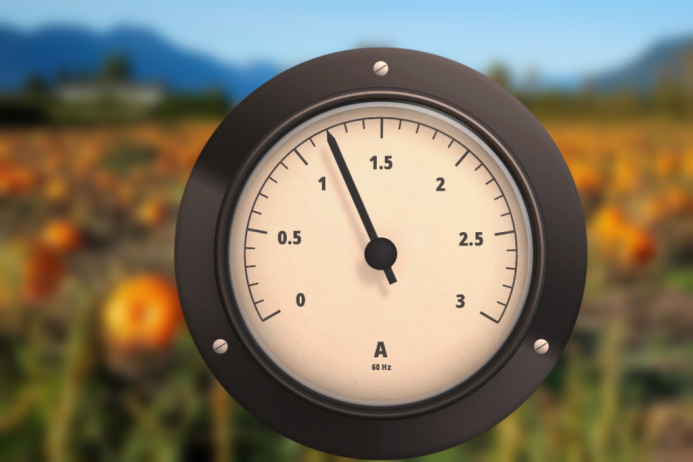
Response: 1.2
